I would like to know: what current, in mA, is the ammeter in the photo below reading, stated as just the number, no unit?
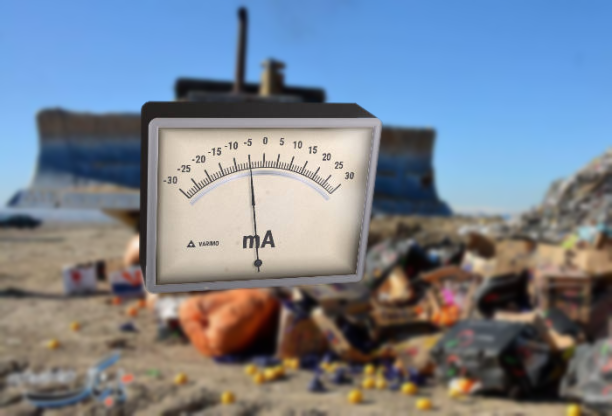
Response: -5
